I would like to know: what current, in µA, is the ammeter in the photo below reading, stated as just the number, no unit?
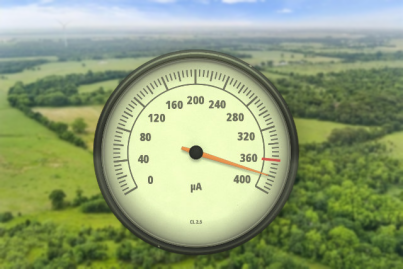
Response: 380
